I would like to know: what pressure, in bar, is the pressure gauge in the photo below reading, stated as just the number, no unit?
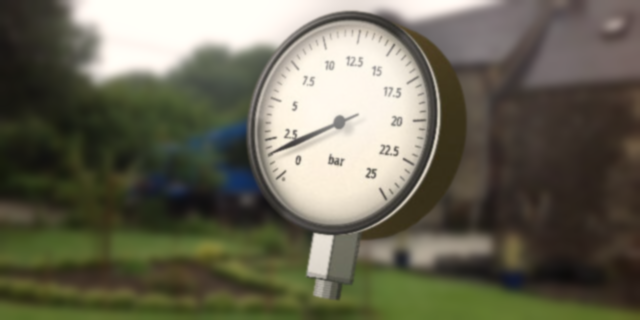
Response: 1.5
